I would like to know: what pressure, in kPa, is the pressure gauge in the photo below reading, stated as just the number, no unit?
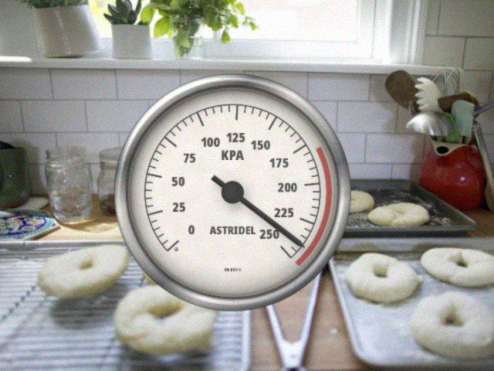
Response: 240
